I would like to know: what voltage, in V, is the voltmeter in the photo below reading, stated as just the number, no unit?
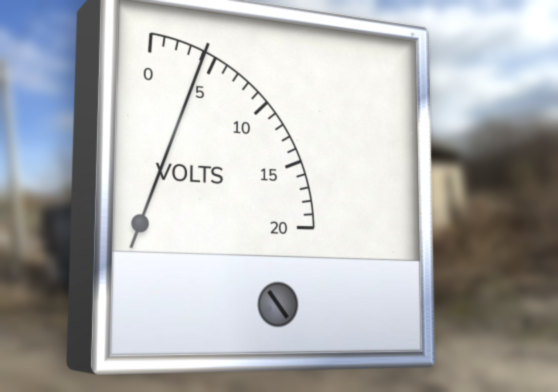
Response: 4
